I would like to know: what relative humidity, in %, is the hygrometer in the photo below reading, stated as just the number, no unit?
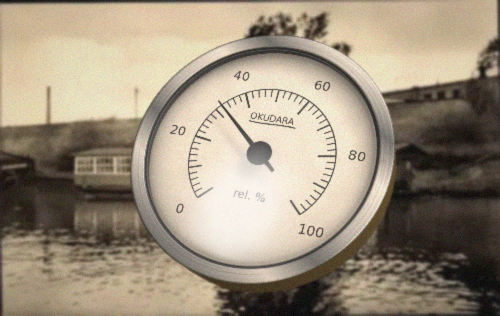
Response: 32
